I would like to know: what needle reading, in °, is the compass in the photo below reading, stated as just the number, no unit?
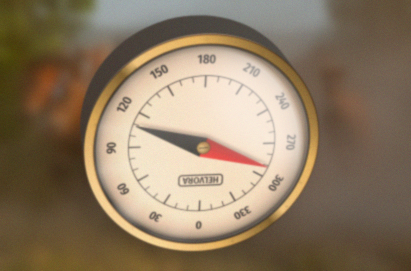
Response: 290
